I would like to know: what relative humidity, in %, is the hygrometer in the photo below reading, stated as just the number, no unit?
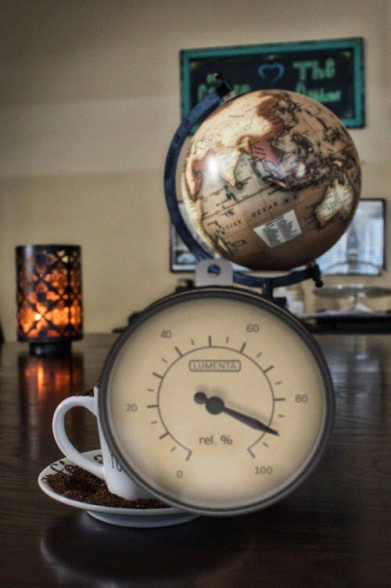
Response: 90
